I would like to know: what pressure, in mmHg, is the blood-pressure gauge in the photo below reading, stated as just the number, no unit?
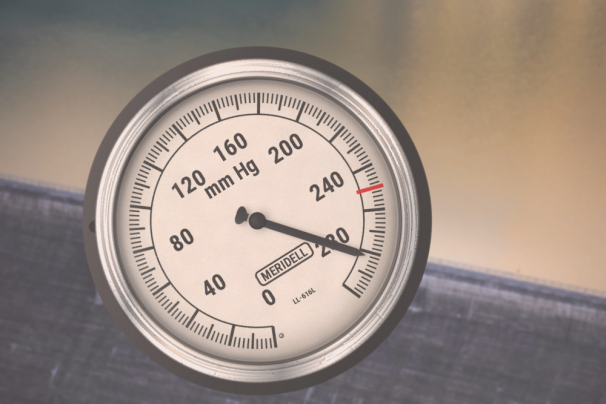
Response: 282
